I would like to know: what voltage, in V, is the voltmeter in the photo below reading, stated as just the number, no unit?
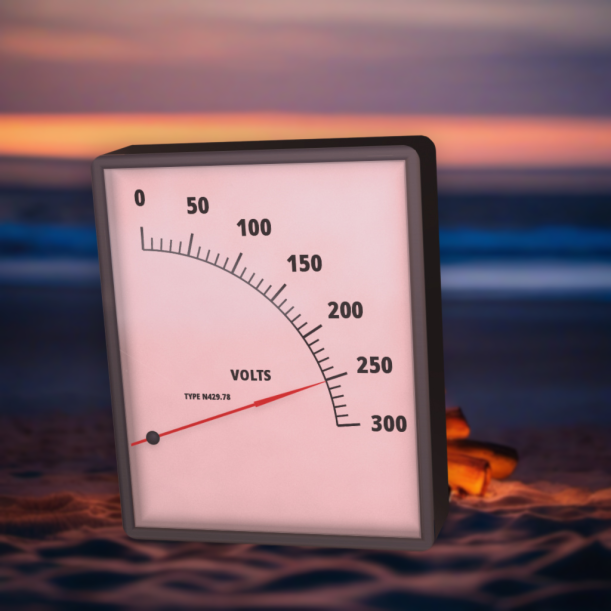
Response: 250
